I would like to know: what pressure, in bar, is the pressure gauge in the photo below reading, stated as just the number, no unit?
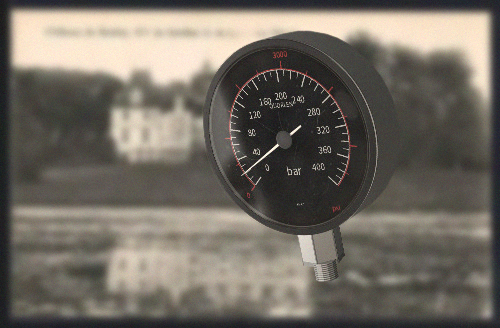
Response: 20
